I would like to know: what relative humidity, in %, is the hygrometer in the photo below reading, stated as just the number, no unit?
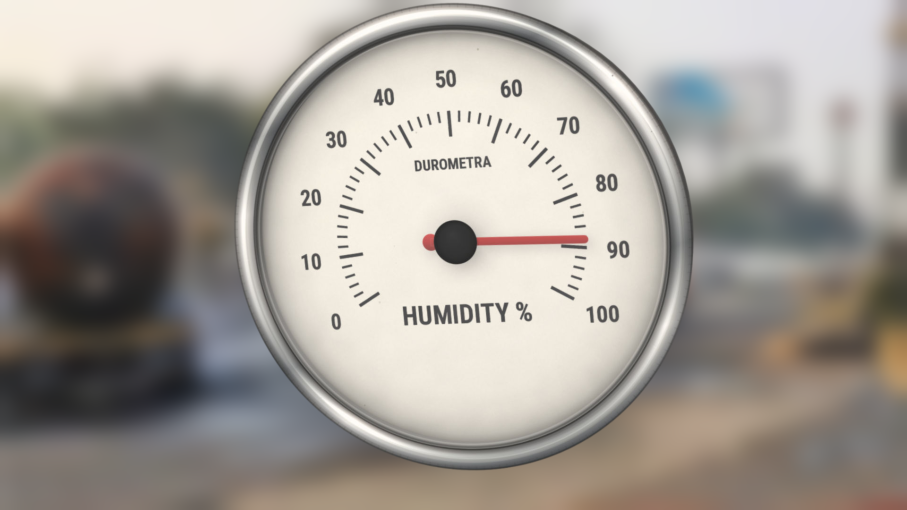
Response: 88
